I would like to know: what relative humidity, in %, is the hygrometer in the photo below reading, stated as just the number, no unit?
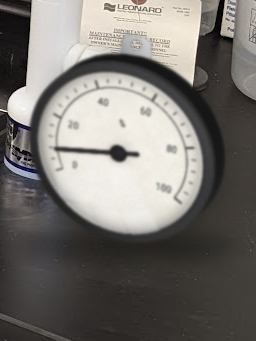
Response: 8
